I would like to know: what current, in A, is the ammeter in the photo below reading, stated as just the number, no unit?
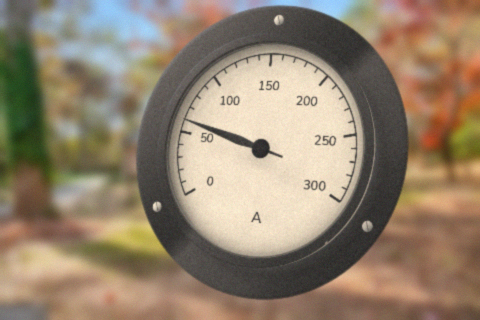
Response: 60
